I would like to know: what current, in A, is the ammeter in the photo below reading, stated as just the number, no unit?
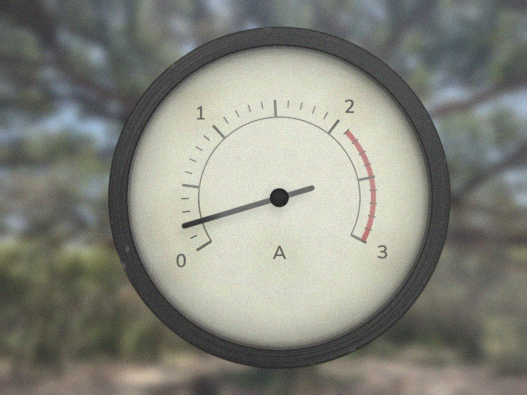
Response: 0.2
